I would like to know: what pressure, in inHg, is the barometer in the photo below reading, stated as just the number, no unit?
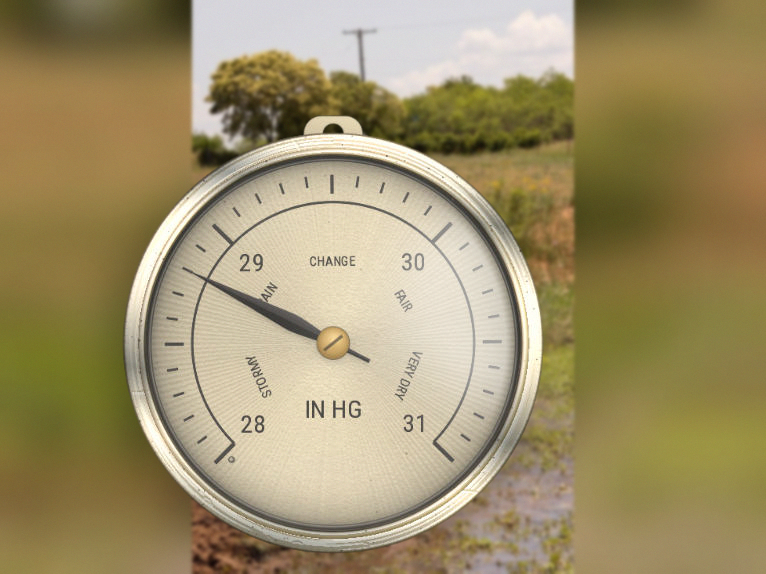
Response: 28.8
